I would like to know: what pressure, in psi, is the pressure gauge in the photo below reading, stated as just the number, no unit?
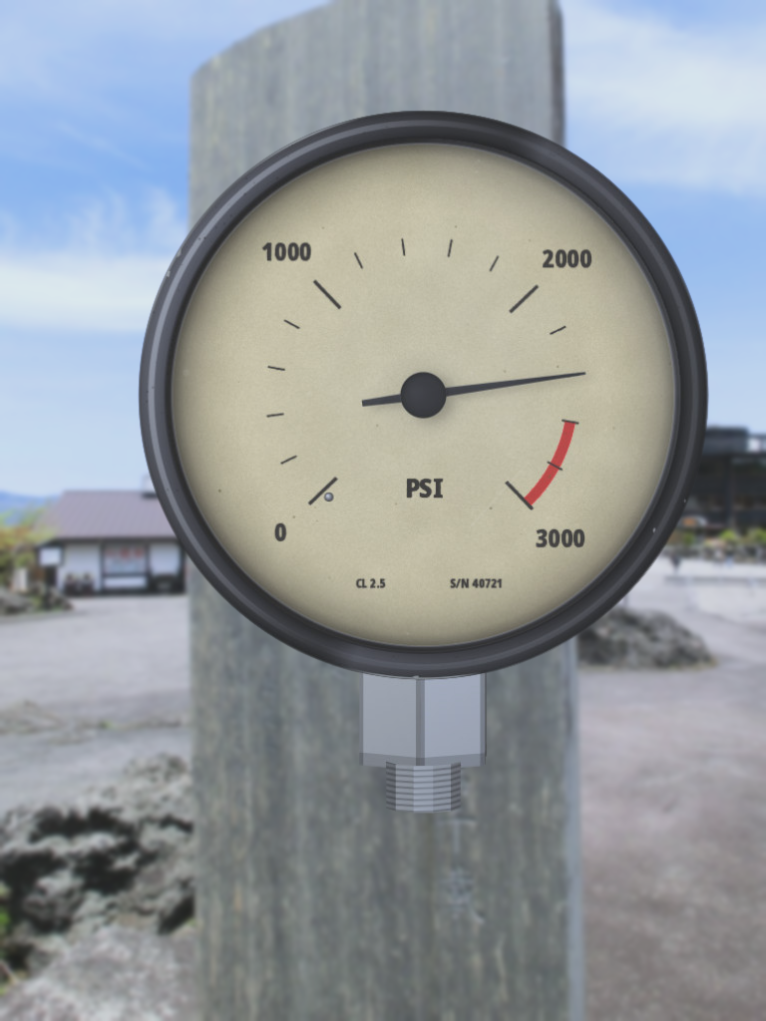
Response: 2400
